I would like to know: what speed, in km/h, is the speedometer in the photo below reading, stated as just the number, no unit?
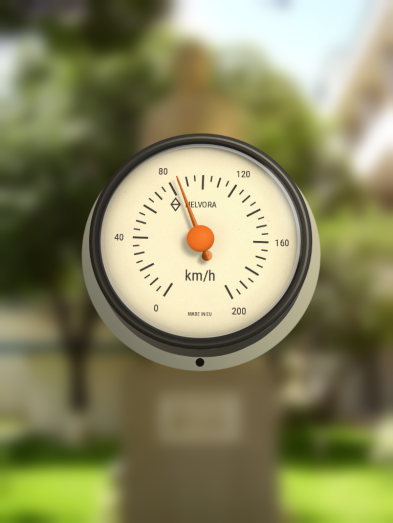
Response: 85
